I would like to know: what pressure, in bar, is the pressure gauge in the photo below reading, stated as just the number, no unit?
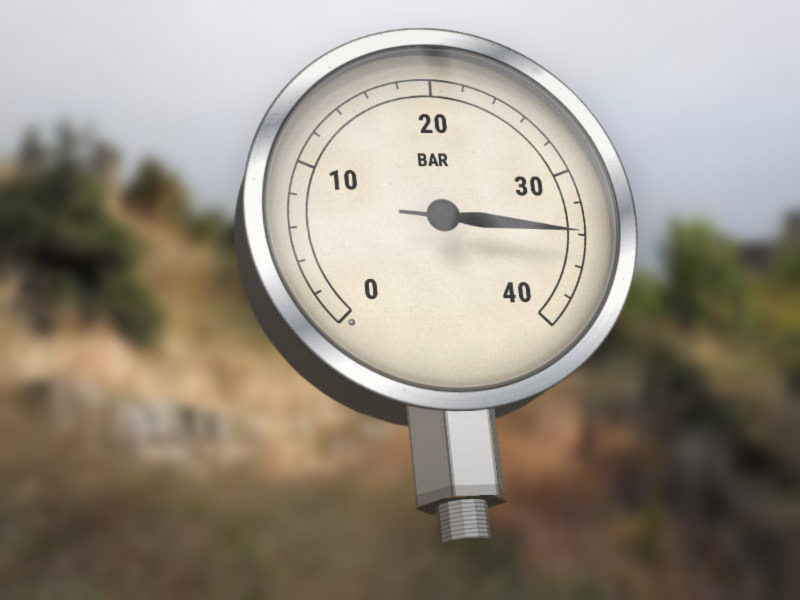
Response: 34
